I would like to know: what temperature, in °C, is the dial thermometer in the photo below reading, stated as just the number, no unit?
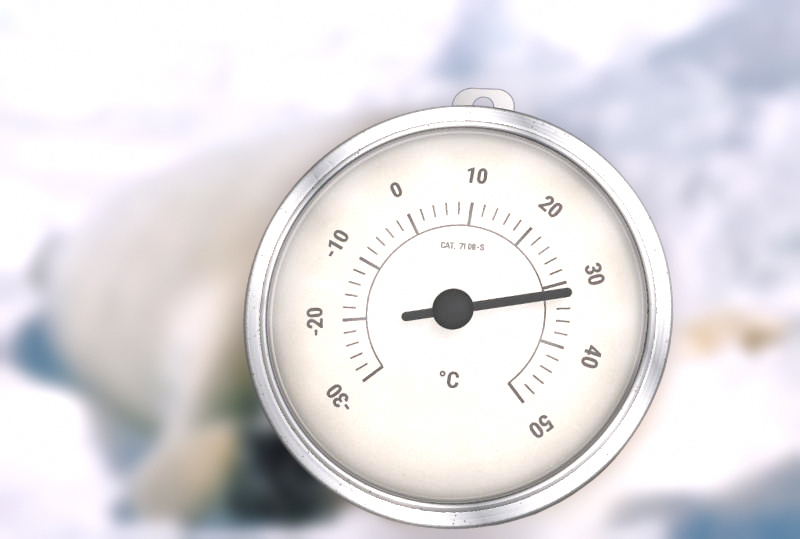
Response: 32
